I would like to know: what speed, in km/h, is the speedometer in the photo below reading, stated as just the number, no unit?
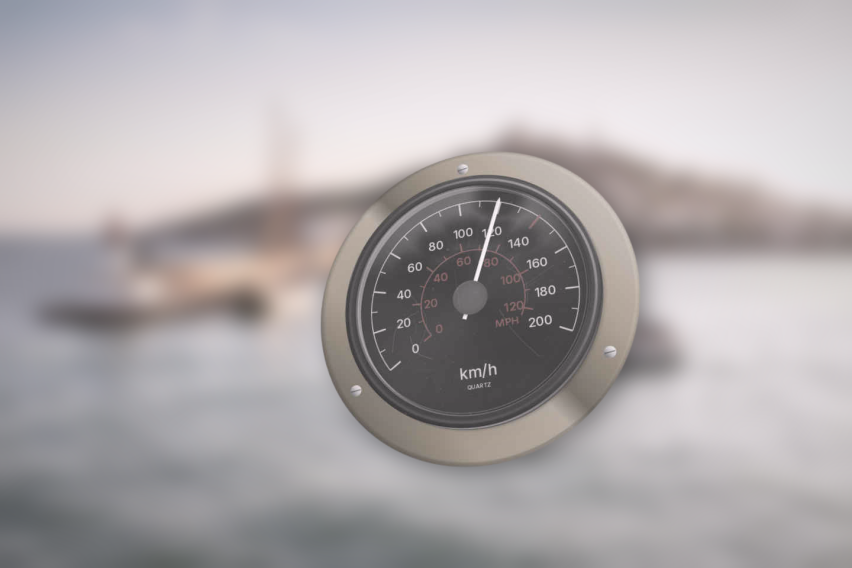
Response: 120
